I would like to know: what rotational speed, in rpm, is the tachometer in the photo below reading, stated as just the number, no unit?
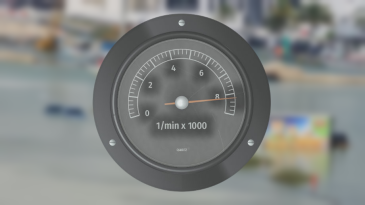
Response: 8200
